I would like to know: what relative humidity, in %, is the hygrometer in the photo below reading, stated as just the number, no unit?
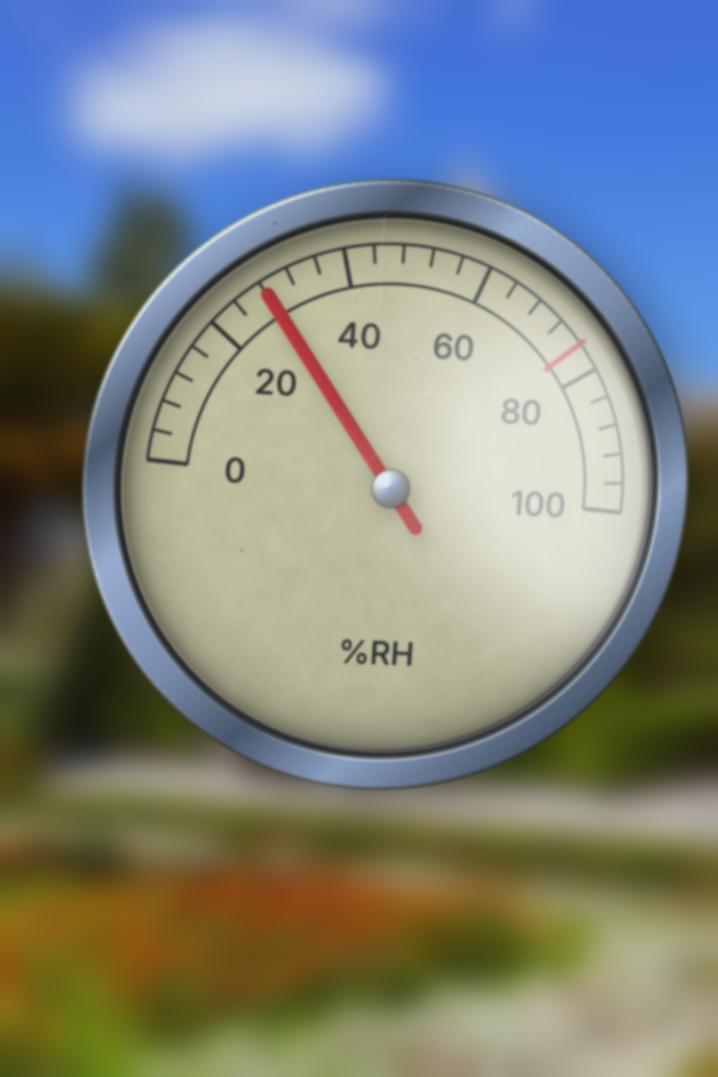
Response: 28
